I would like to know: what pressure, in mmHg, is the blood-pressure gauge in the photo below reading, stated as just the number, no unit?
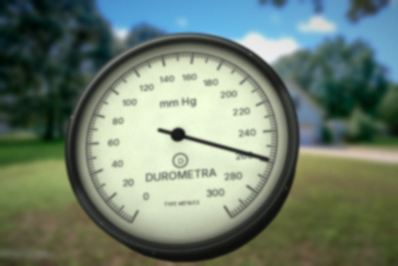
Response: 260
